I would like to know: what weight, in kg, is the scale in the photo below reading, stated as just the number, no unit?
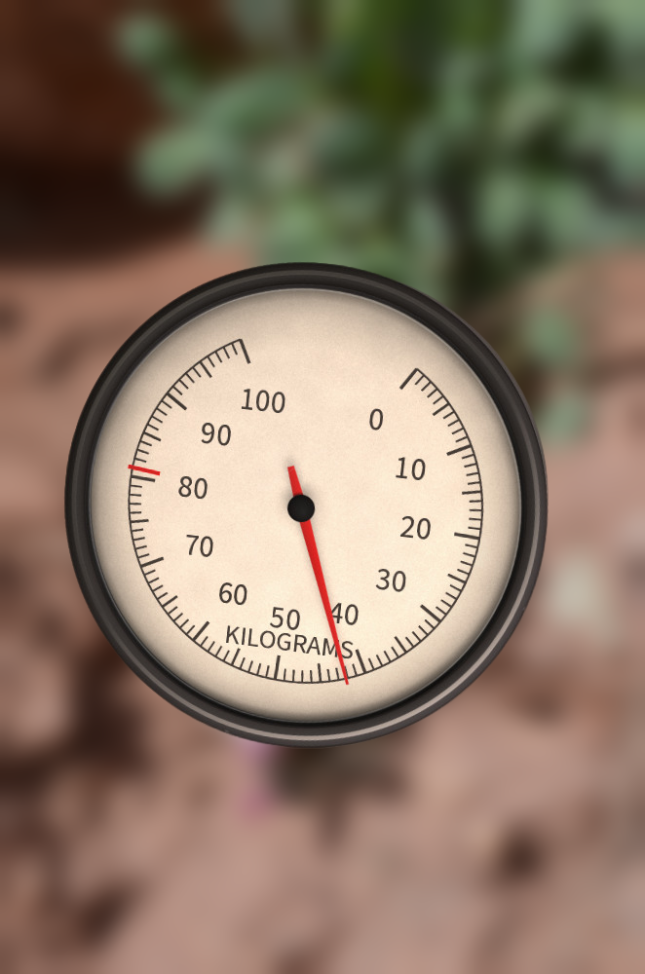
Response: 42
